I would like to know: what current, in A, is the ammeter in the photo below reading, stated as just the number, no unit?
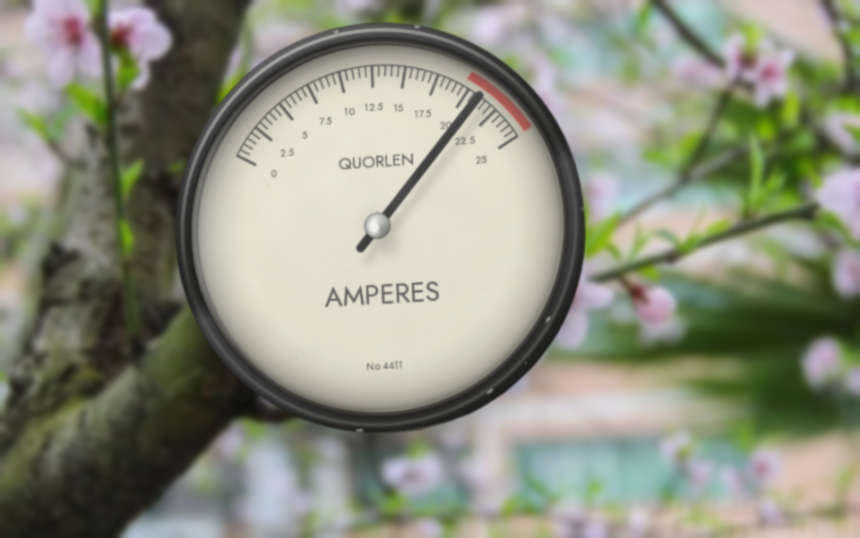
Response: 21
